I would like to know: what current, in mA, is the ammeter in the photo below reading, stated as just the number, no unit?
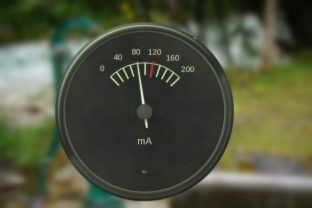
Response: 80
